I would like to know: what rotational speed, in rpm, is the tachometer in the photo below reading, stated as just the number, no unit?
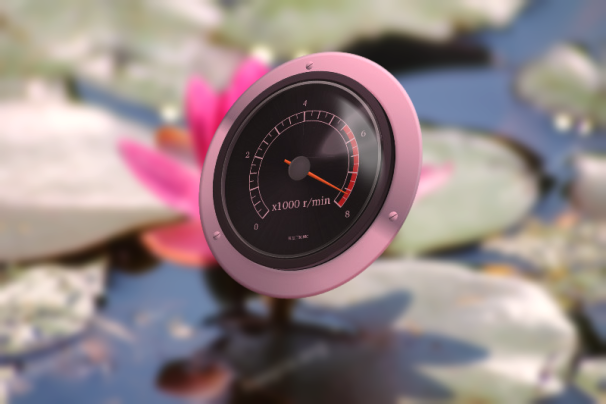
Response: 7625
